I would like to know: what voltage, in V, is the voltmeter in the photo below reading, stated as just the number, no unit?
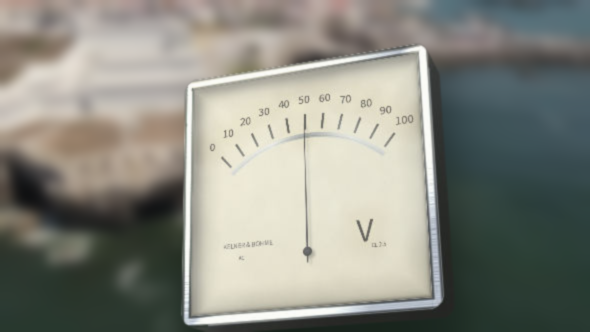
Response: 50
